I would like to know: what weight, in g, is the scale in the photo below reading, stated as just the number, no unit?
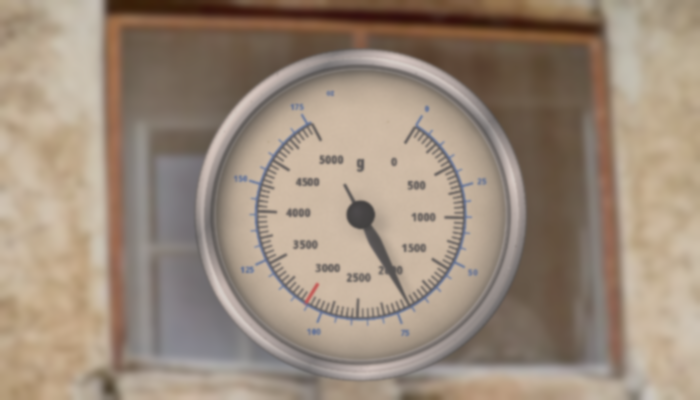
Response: 2000
